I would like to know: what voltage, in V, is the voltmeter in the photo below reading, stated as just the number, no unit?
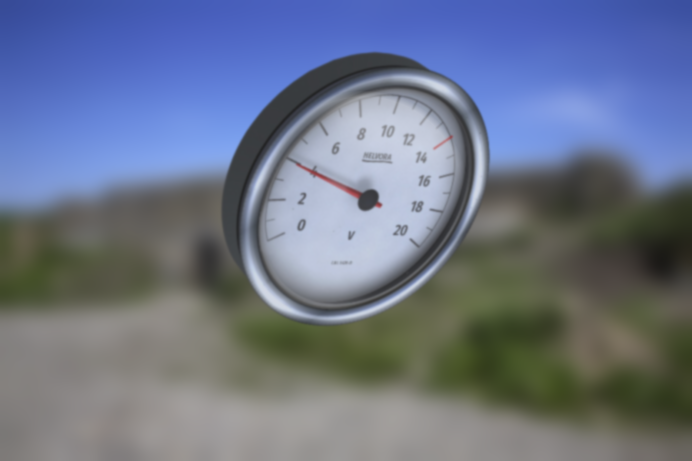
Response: 4
